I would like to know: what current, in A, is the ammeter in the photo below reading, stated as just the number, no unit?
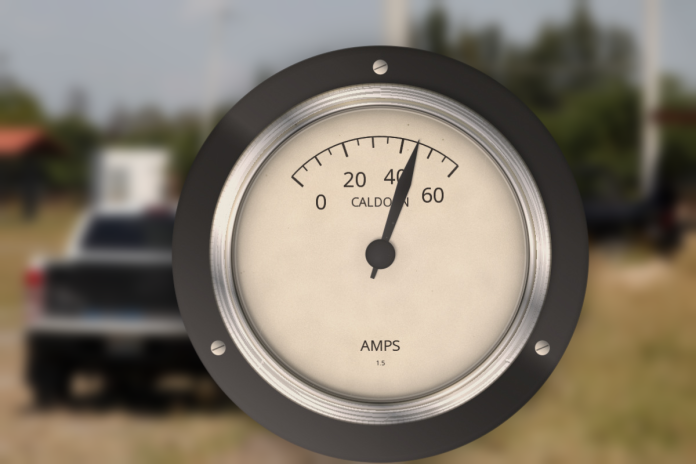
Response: 45
